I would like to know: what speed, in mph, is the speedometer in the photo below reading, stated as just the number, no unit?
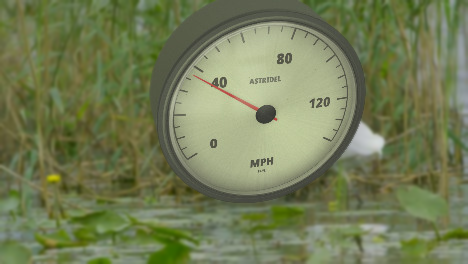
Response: 37.5
